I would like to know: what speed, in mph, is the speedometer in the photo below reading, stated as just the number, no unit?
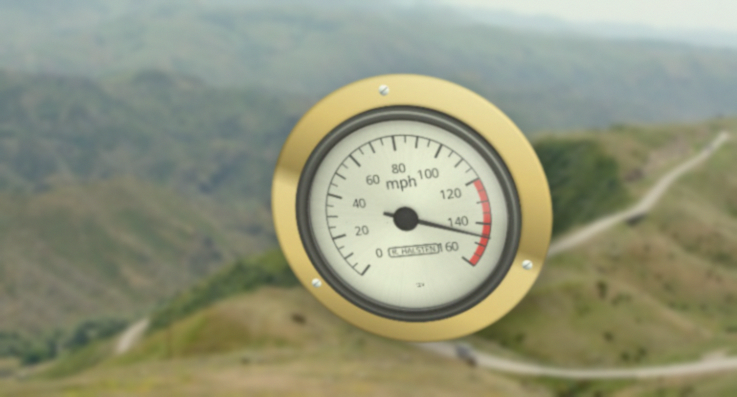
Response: 145
